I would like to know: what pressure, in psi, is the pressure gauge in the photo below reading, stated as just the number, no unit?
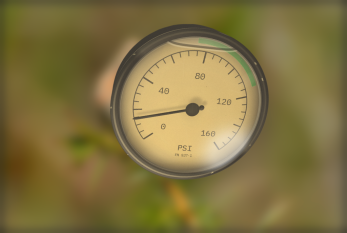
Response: 15
